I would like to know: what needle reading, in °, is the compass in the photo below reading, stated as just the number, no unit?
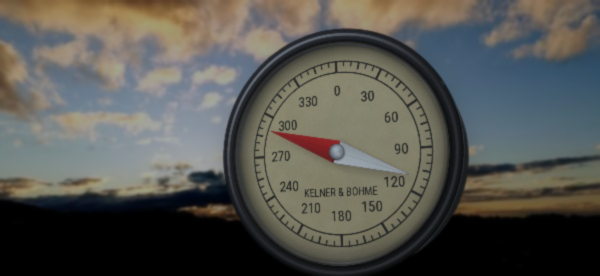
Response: 290
